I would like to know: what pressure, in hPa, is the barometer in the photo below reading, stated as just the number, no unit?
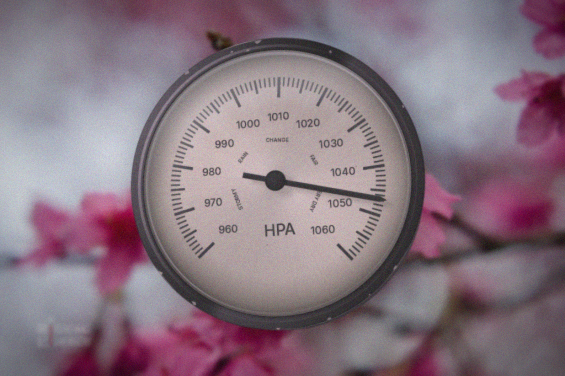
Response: 1047
